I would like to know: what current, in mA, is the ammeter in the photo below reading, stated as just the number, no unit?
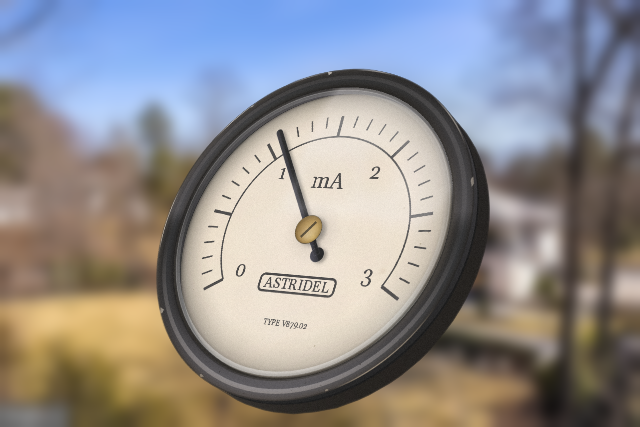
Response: 1.1
